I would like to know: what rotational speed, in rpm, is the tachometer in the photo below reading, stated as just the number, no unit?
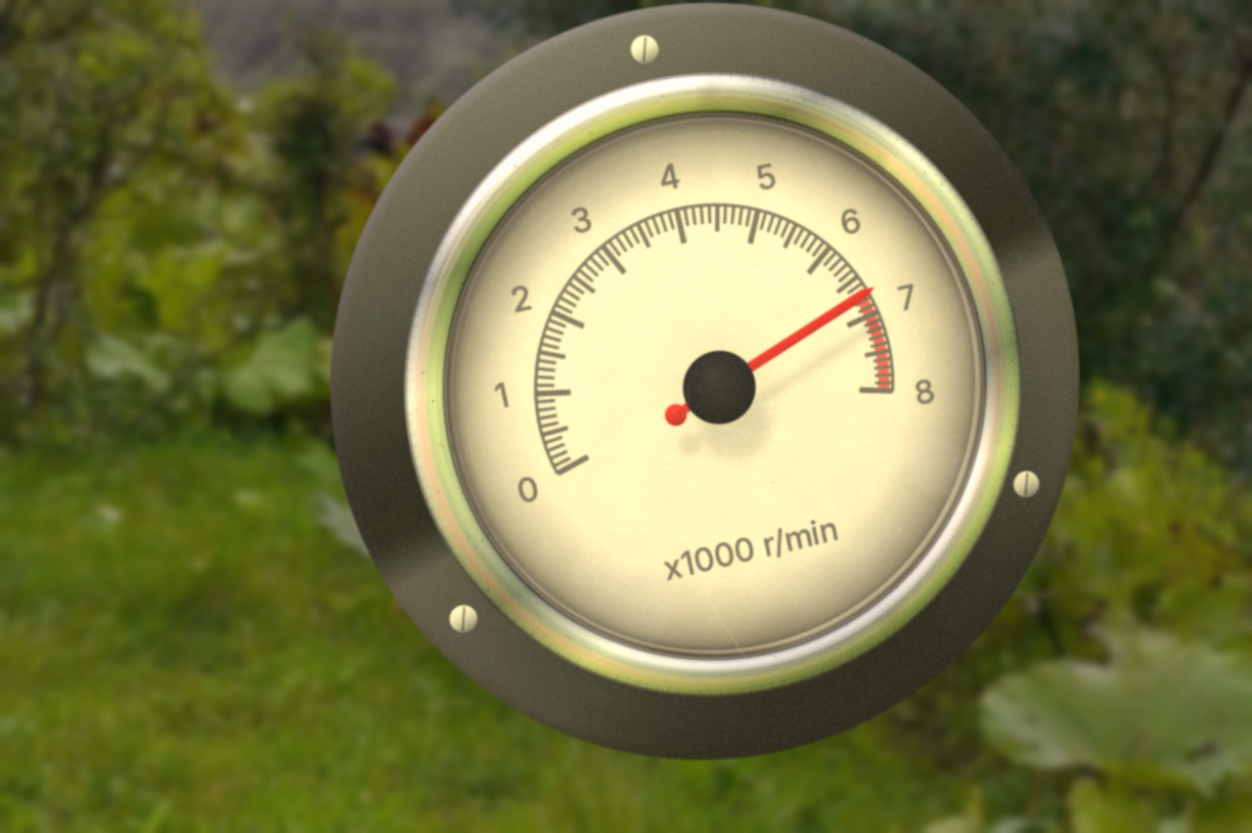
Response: 6700
